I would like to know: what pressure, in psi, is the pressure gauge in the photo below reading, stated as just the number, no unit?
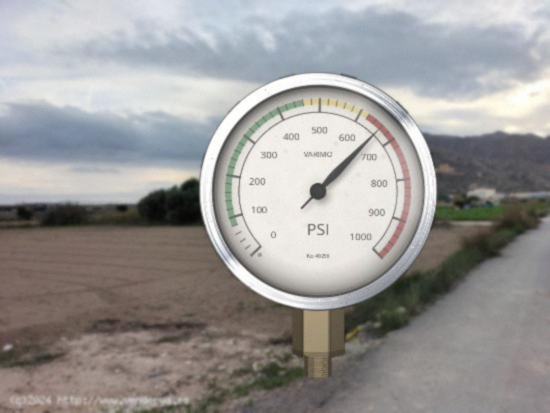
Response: 660
